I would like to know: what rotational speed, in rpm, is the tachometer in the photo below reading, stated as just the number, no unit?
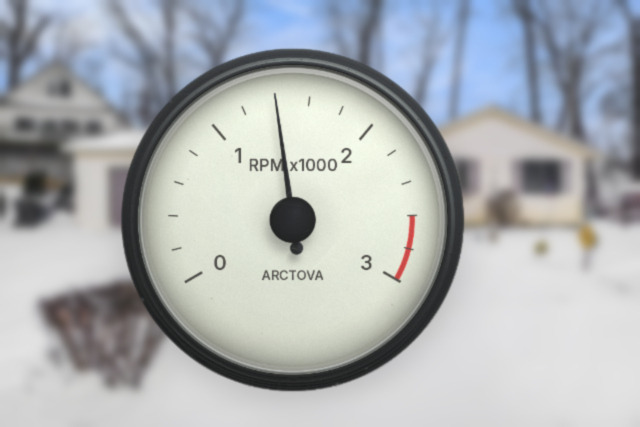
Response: 1400
